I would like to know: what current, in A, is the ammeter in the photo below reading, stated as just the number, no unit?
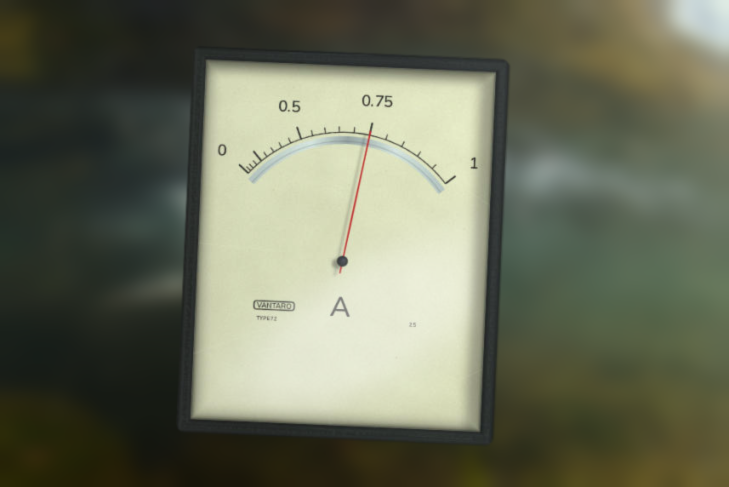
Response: 0.75
